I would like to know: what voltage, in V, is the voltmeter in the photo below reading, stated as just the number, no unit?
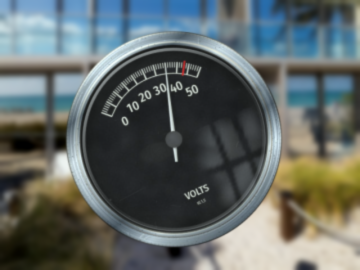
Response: 35
